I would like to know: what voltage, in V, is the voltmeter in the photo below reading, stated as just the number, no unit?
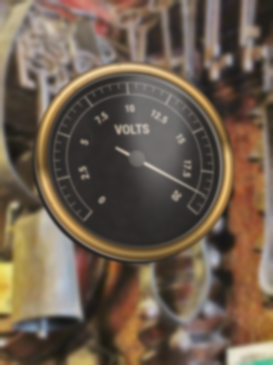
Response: 19
